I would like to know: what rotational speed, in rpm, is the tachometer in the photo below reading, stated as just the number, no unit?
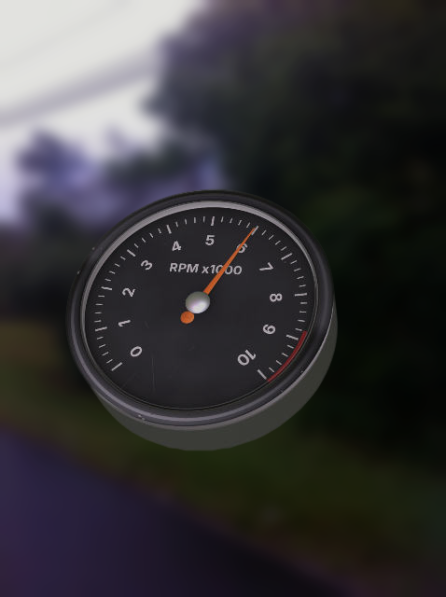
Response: 6000
